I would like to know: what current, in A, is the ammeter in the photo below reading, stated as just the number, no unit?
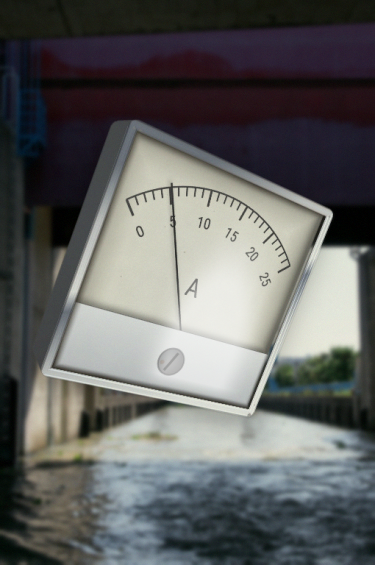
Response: 5
